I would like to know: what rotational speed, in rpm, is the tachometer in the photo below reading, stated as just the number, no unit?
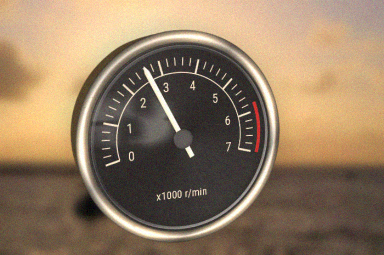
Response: 2600
